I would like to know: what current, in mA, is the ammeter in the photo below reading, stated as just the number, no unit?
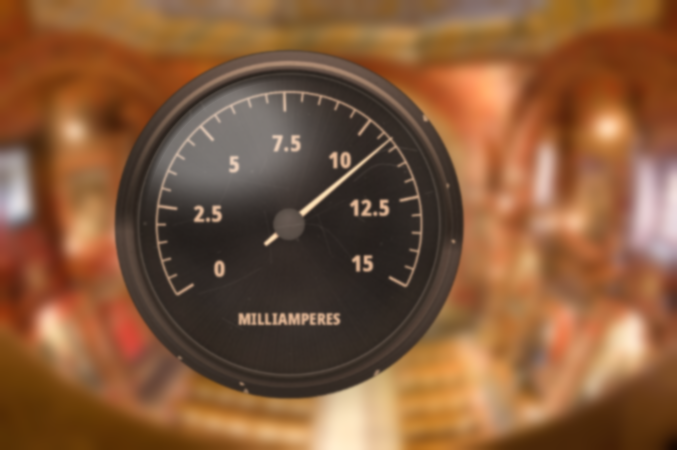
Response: 10.75
